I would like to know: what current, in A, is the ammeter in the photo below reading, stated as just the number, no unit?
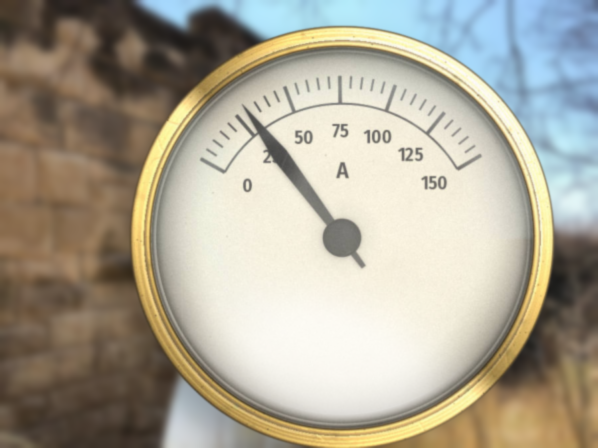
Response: 30
